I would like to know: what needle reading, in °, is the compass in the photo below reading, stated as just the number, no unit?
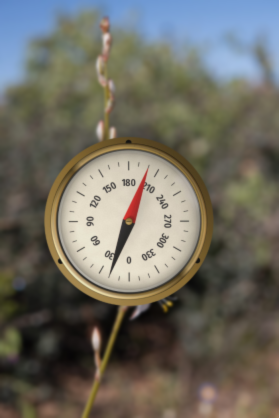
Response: 200
